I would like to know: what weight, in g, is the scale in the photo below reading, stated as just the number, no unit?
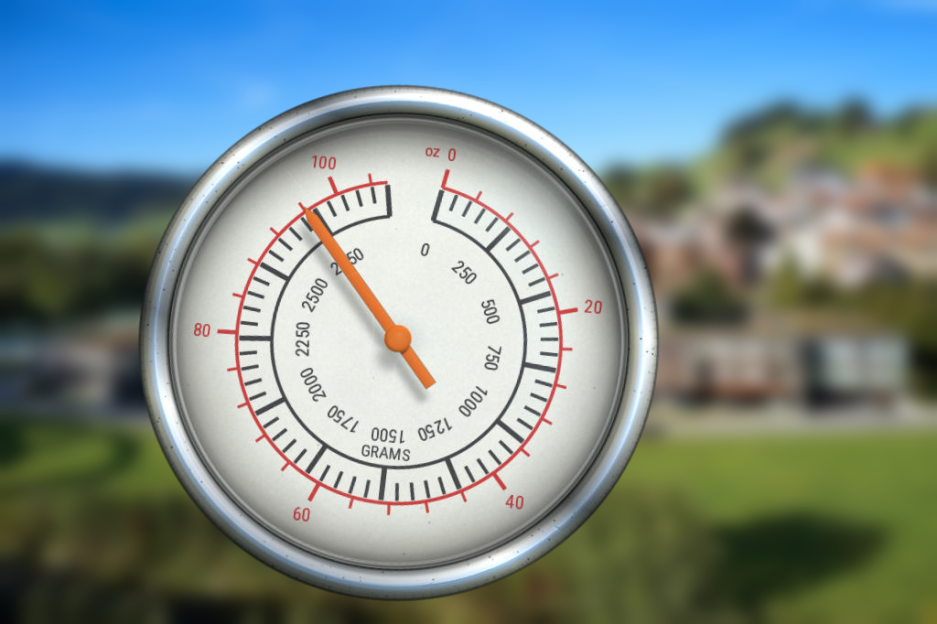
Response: 2725
